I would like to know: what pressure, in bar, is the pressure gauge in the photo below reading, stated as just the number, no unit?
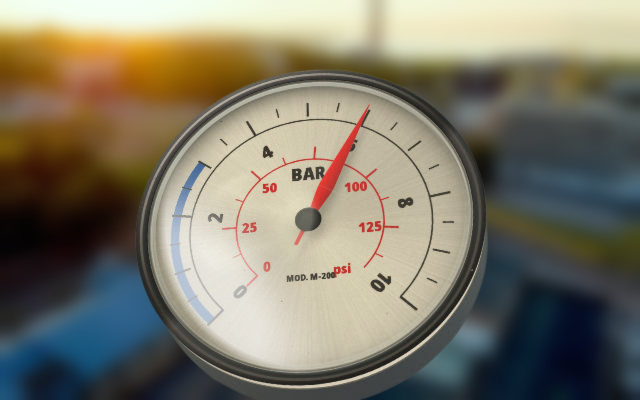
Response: 6
